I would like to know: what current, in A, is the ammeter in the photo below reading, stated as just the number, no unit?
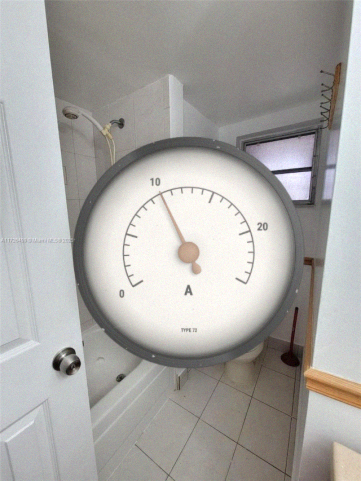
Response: 10
